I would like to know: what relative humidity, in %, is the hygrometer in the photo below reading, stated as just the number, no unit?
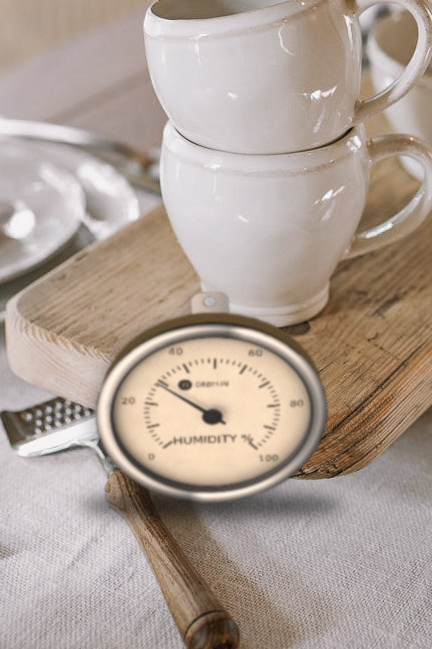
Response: 30
